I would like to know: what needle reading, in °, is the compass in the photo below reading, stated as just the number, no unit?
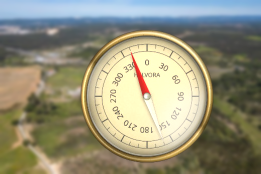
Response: 340
